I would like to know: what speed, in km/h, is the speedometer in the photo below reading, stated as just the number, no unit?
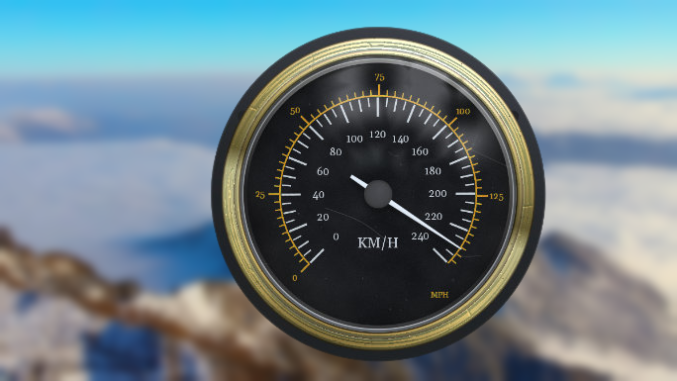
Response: 230
